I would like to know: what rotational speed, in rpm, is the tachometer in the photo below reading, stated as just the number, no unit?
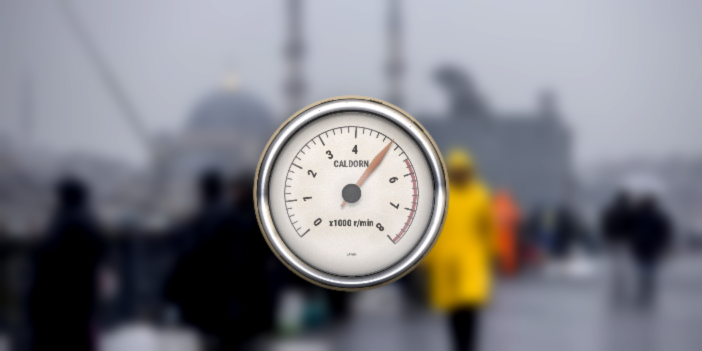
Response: 5000
